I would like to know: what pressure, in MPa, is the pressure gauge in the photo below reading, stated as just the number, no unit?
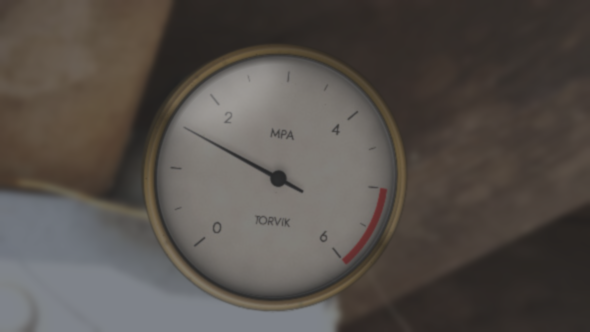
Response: 1.5
